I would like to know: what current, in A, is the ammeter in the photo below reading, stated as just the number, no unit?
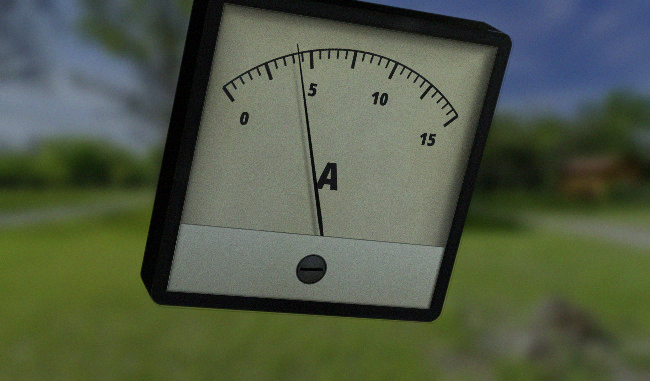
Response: 4.25
